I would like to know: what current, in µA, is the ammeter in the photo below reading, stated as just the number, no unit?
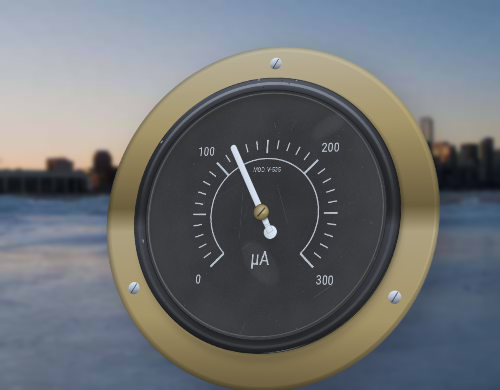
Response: 120
